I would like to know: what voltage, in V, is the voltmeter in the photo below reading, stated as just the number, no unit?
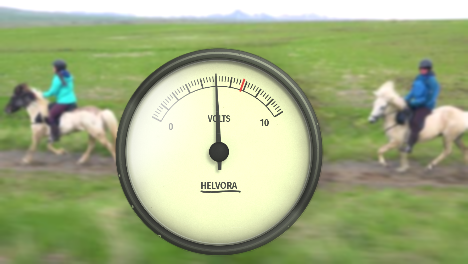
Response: 5
